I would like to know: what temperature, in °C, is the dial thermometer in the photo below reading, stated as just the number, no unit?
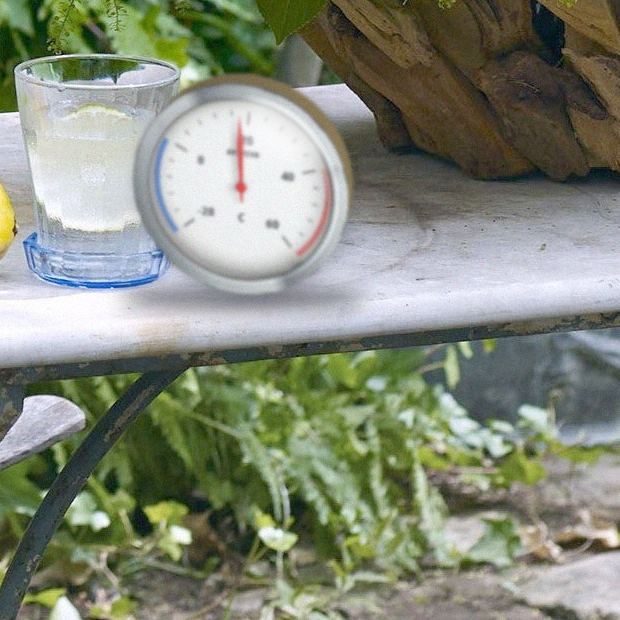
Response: 18
